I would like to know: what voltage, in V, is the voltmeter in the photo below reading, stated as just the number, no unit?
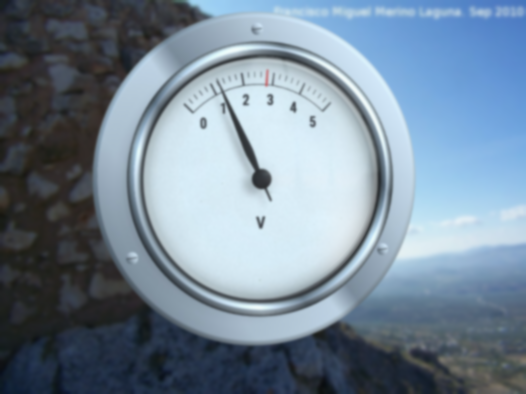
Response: 1.2
